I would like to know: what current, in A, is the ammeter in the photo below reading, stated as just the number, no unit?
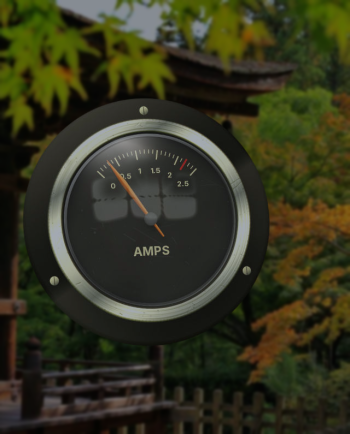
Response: 0.3
